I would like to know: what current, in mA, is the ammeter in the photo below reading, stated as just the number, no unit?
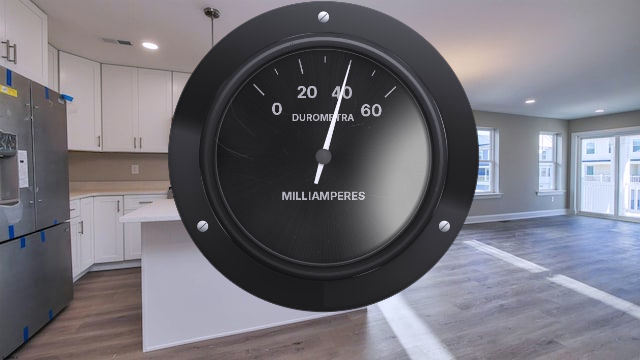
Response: 40
